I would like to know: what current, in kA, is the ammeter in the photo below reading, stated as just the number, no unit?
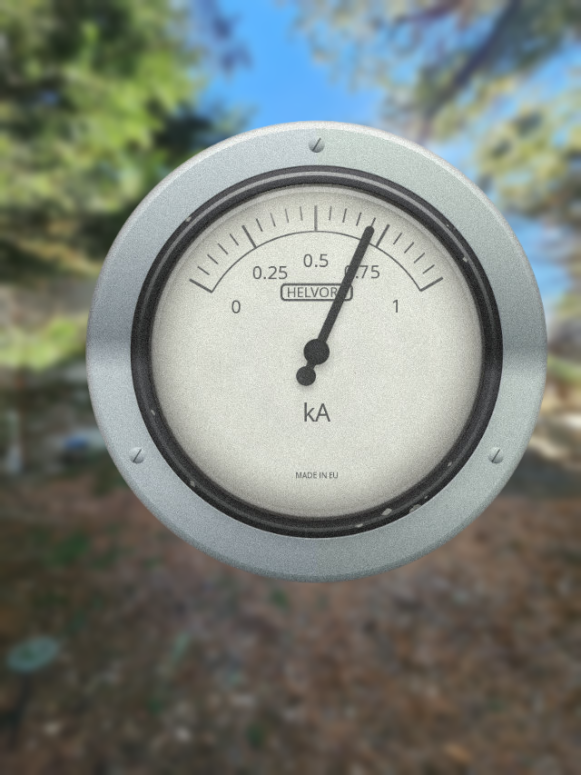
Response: 0.7
